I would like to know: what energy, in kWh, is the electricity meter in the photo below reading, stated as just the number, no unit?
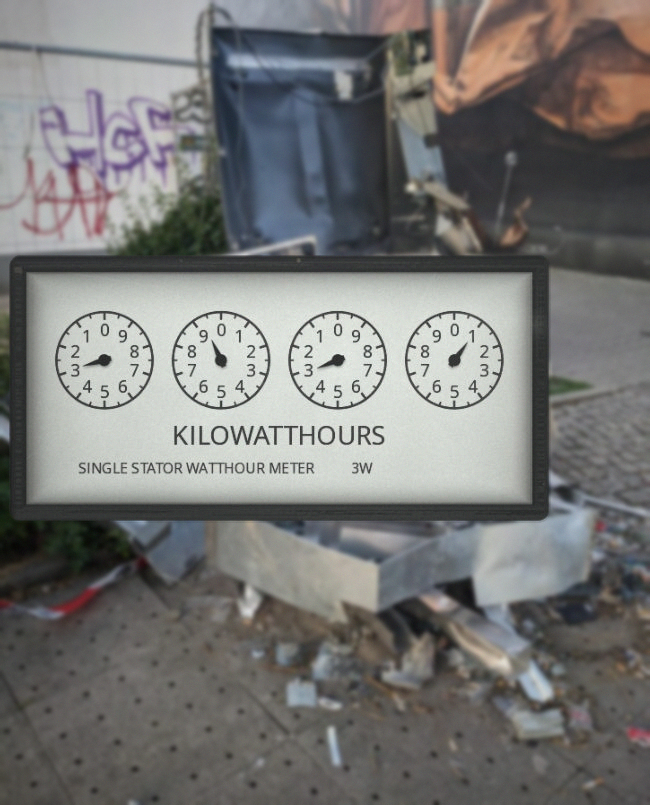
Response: 2931
